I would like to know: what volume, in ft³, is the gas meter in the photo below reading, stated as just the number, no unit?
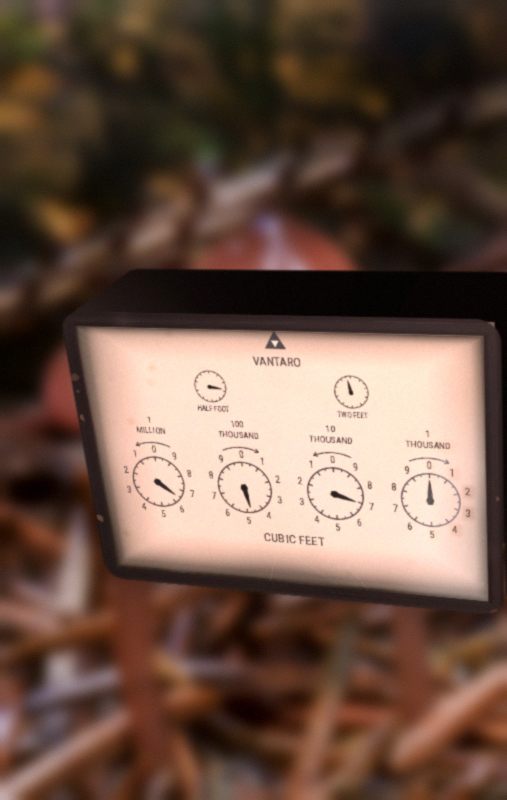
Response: 647000
